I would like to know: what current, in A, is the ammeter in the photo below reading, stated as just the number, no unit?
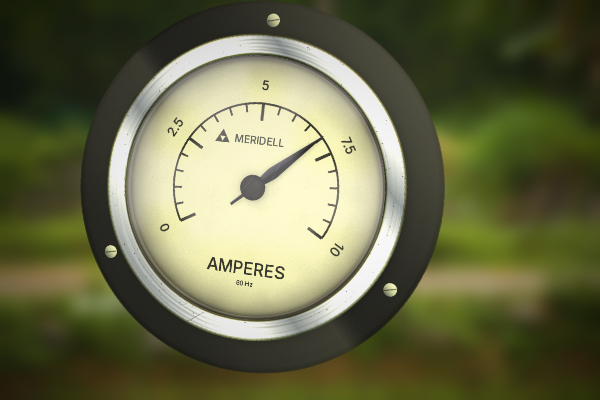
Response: 7
